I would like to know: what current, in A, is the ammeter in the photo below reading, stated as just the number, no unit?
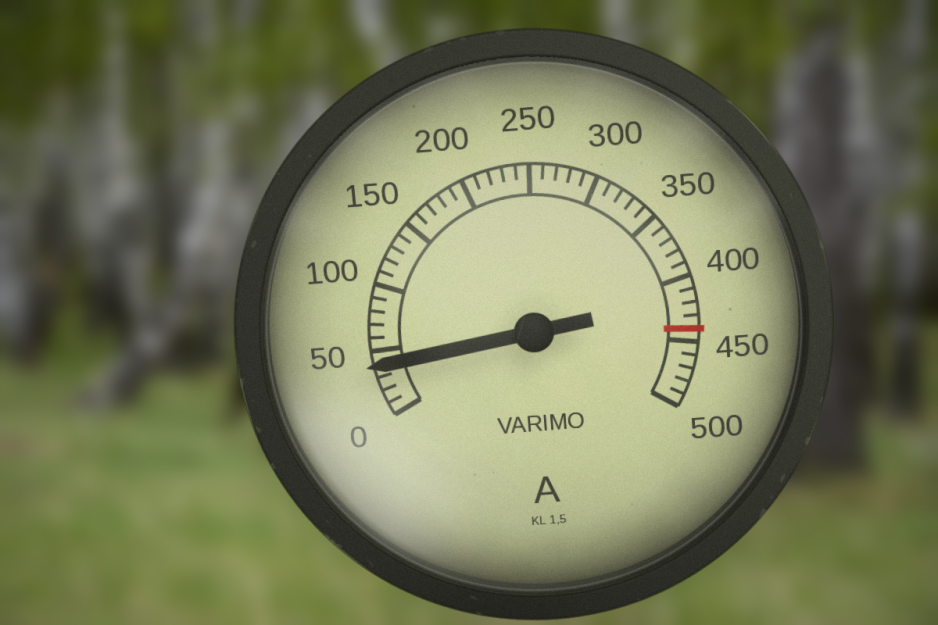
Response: 40
